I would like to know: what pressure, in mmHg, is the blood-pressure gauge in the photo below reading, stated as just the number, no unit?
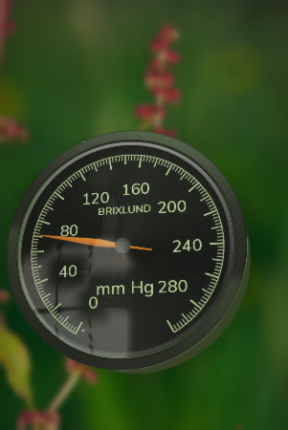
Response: 70
